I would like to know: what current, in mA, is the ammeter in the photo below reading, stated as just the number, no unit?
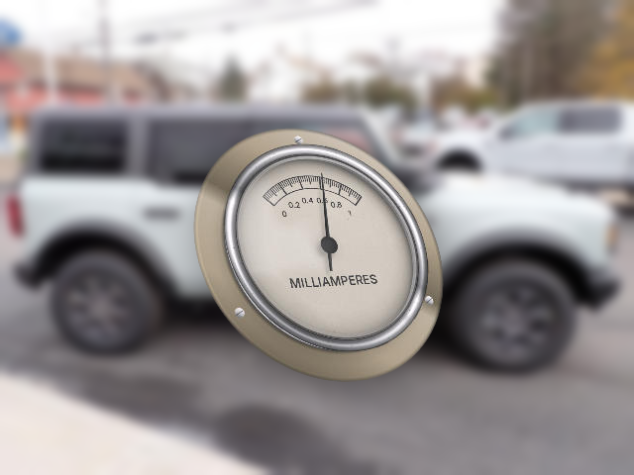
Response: 0.6
